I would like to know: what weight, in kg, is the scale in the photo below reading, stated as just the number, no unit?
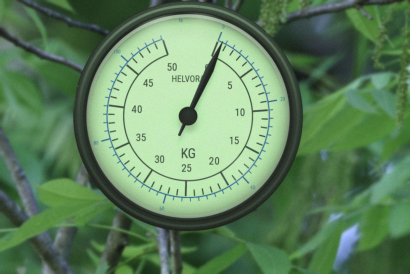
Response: 0.5
